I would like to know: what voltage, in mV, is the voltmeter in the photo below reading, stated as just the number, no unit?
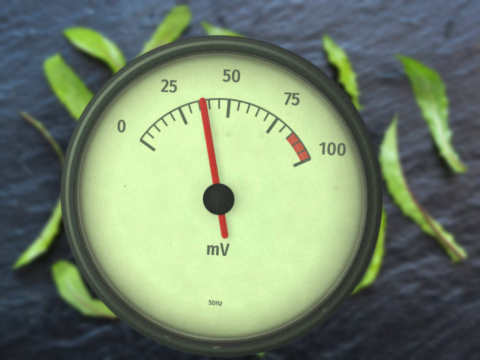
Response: 37.5
